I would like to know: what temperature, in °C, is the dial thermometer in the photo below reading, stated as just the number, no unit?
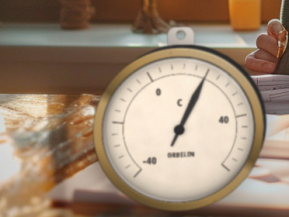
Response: 20
